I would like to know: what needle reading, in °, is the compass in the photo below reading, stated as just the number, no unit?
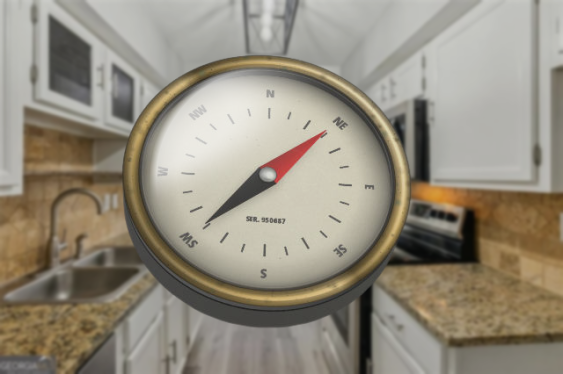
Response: 45
